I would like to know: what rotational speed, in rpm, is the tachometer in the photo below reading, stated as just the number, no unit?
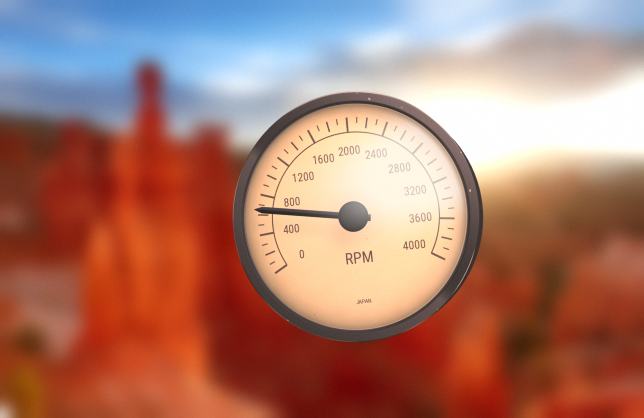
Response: 650
